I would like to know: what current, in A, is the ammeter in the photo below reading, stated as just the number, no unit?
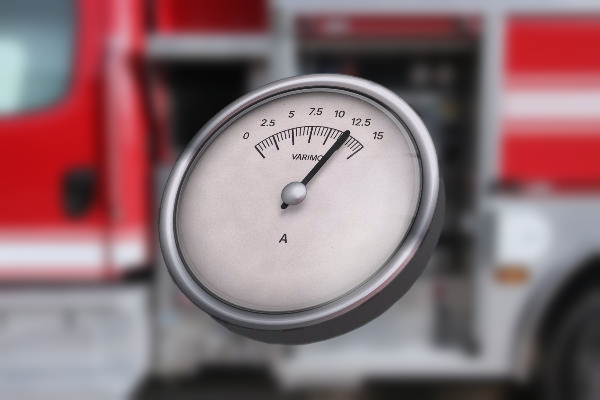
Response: 12.5
